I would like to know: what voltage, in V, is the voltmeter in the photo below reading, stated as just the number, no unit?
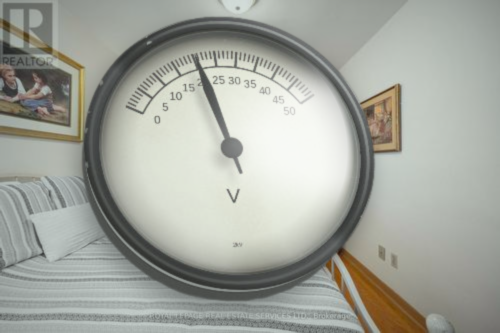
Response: 20
